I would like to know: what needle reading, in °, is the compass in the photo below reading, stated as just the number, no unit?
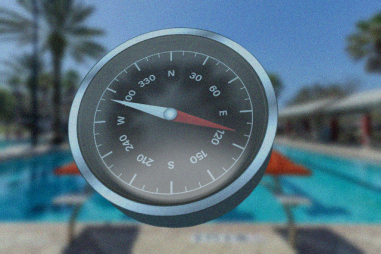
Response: 110
